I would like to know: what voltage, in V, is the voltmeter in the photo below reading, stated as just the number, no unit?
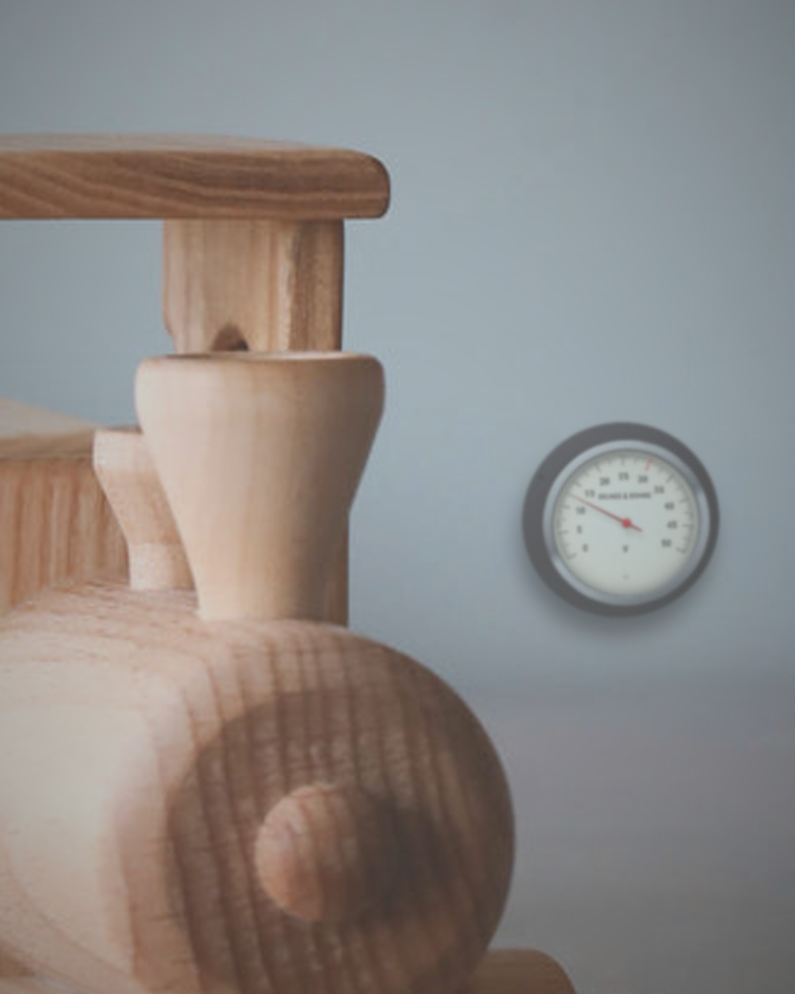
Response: 12.5
